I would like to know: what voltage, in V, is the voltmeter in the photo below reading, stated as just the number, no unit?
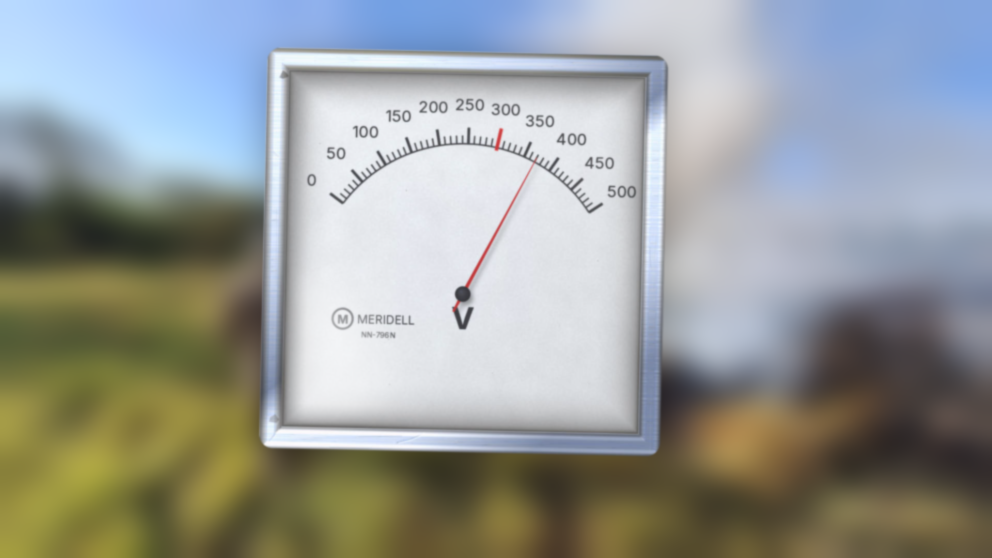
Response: 370
